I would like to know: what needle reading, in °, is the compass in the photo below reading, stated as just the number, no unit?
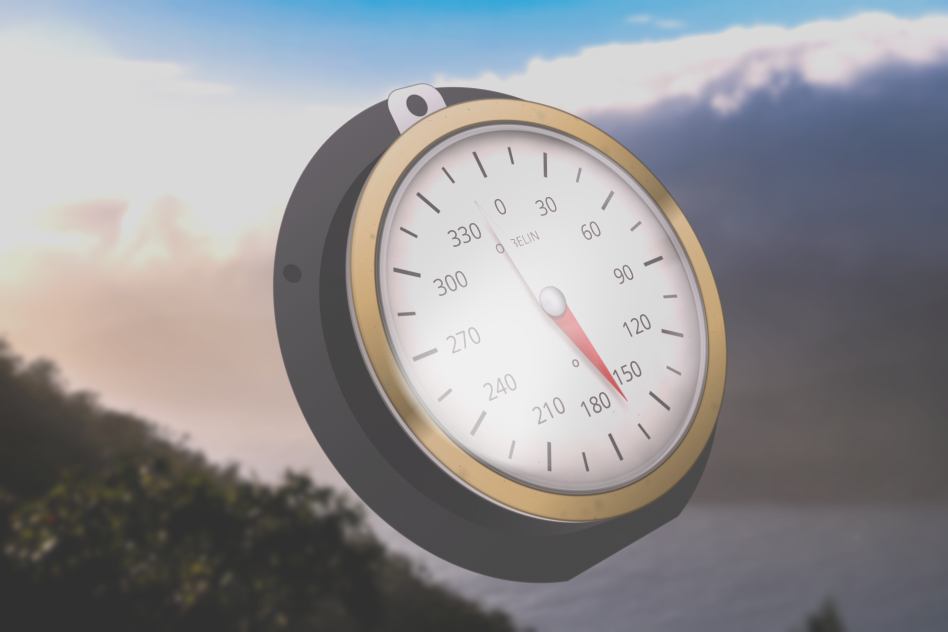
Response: 165
